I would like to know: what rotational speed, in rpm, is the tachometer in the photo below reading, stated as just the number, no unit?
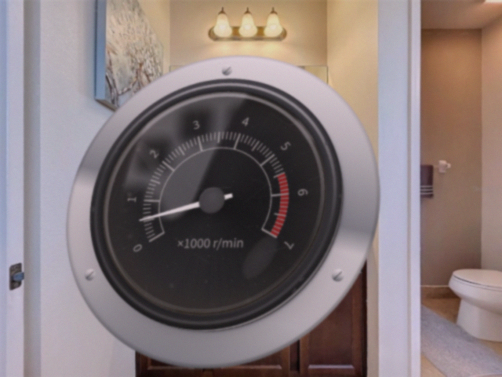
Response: 500
